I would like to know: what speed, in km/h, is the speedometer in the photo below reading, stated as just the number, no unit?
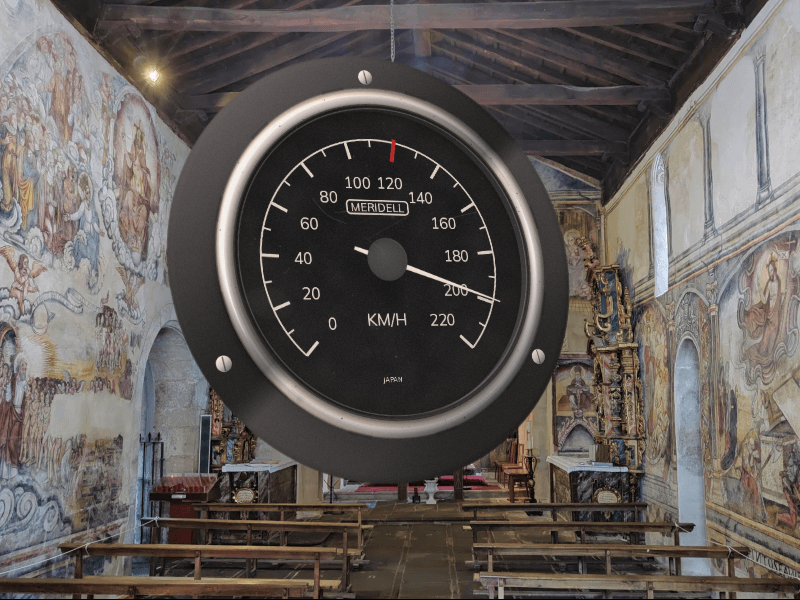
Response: 200
